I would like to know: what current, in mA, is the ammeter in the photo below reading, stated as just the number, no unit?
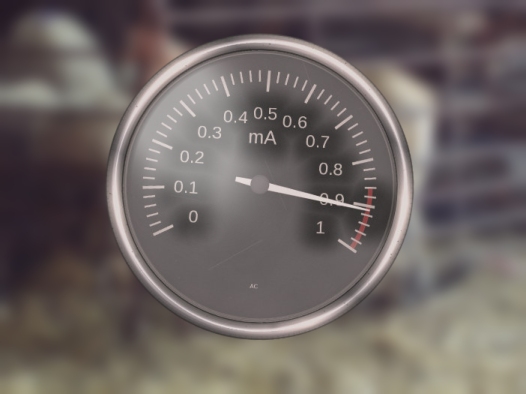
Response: 0.91
